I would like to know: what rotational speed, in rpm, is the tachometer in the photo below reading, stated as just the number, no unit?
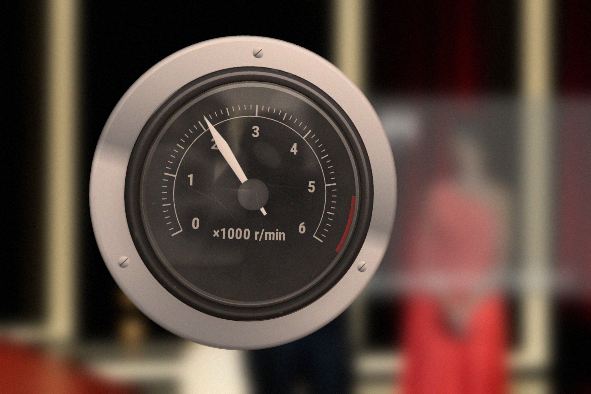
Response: 2100
